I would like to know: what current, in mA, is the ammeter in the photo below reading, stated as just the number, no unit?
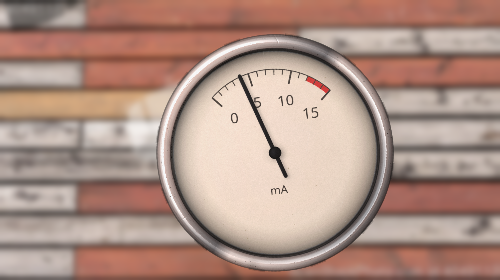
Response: 4
